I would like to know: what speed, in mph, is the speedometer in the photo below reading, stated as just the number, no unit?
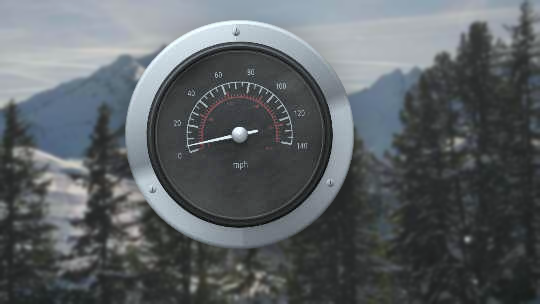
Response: 5
